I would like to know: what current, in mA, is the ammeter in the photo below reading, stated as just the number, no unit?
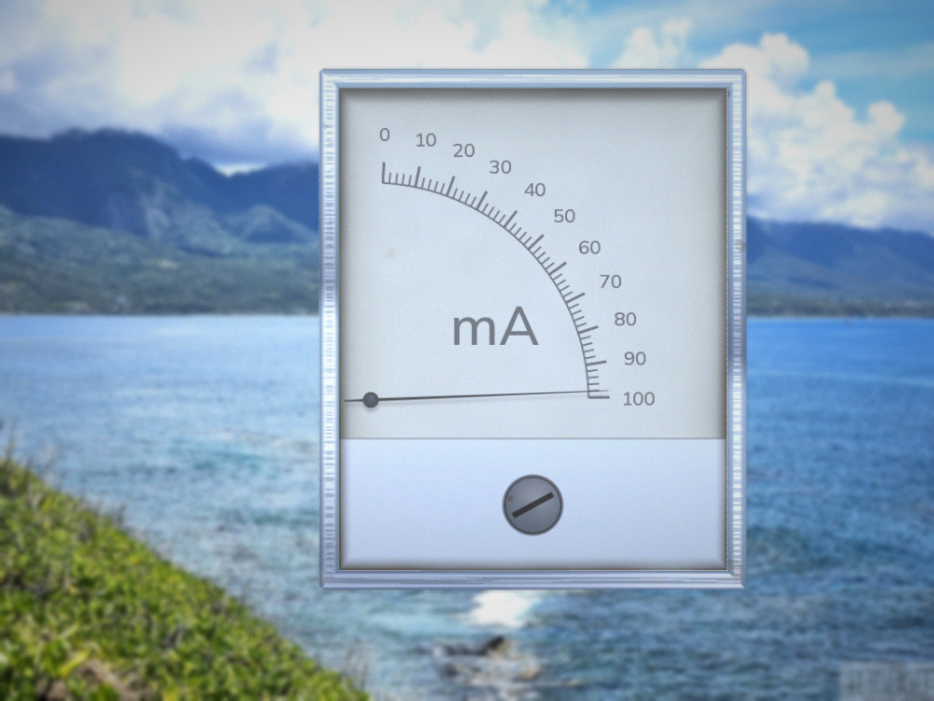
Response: 98
